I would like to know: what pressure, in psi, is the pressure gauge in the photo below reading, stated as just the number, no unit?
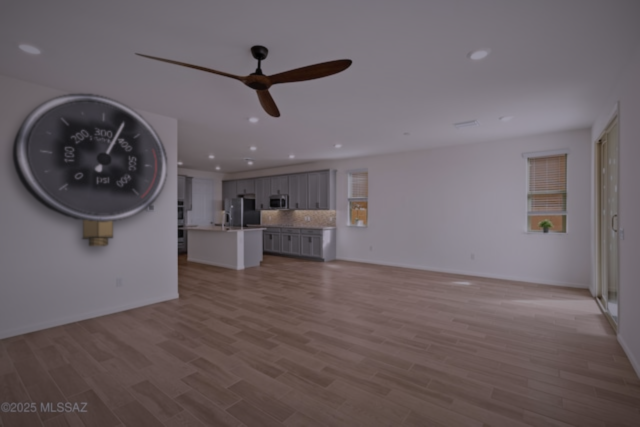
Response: 350
